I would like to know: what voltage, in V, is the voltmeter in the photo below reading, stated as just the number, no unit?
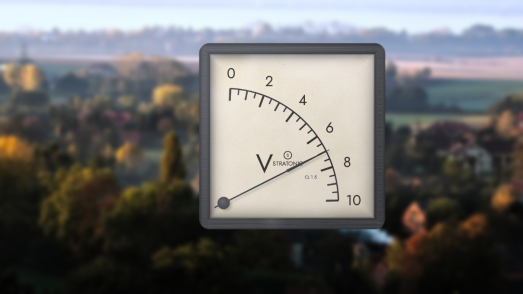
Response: 7
